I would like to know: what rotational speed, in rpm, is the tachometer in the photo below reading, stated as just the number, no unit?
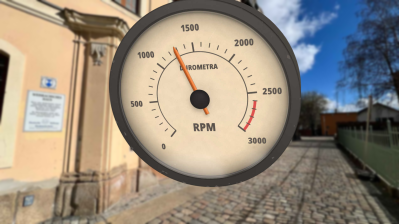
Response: 1300
